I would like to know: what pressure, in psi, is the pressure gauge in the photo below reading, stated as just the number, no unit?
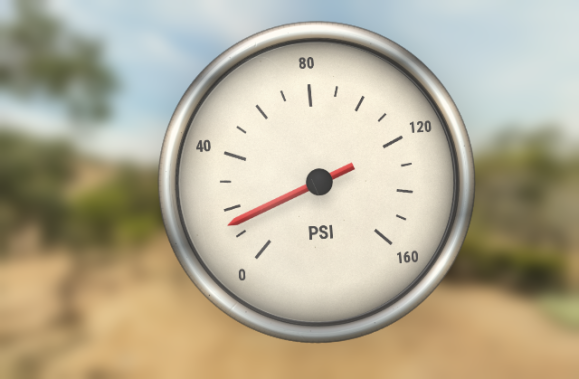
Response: 15
